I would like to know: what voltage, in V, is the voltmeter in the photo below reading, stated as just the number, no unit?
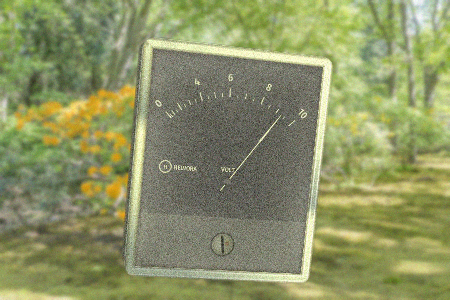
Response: 9.25
